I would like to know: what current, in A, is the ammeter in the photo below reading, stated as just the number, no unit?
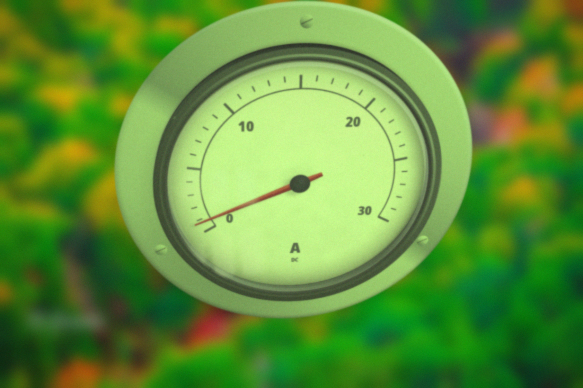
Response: 1
